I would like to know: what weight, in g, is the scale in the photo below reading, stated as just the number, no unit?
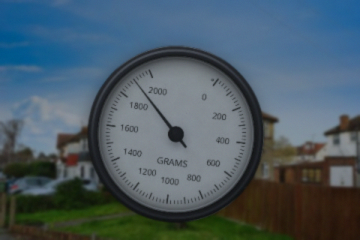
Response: 1900
